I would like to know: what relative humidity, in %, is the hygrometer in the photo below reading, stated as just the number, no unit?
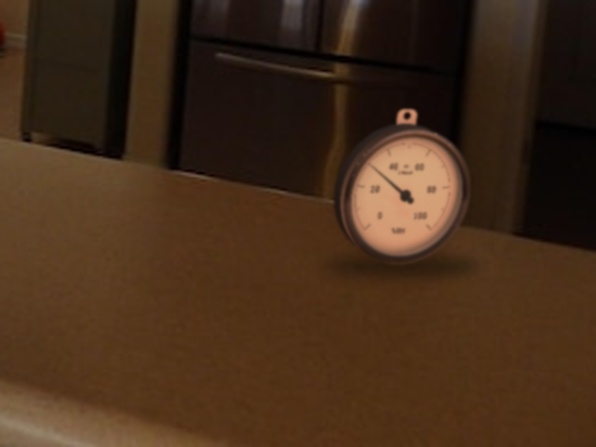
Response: 30
